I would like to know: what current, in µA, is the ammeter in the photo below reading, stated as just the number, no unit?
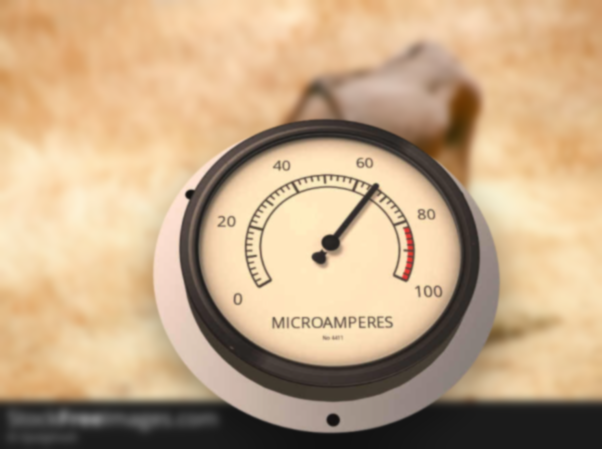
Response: 66
